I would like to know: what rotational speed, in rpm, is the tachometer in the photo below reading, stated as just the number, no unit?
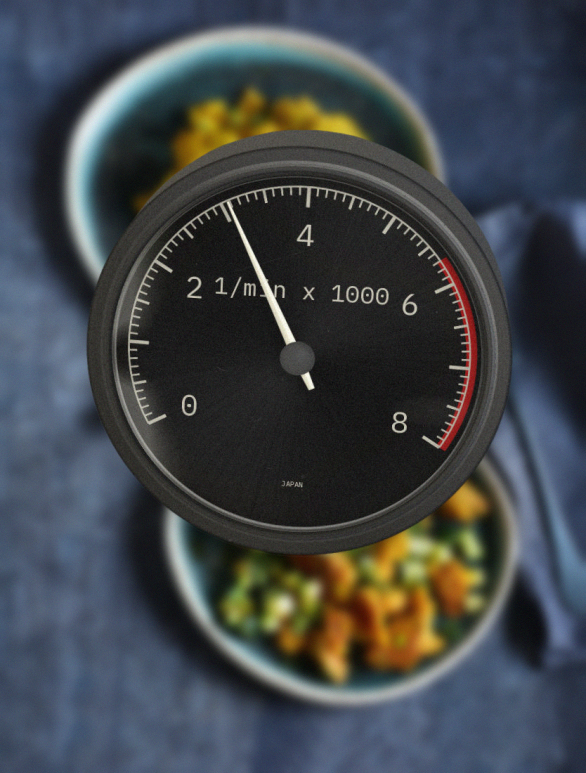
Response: 3100
